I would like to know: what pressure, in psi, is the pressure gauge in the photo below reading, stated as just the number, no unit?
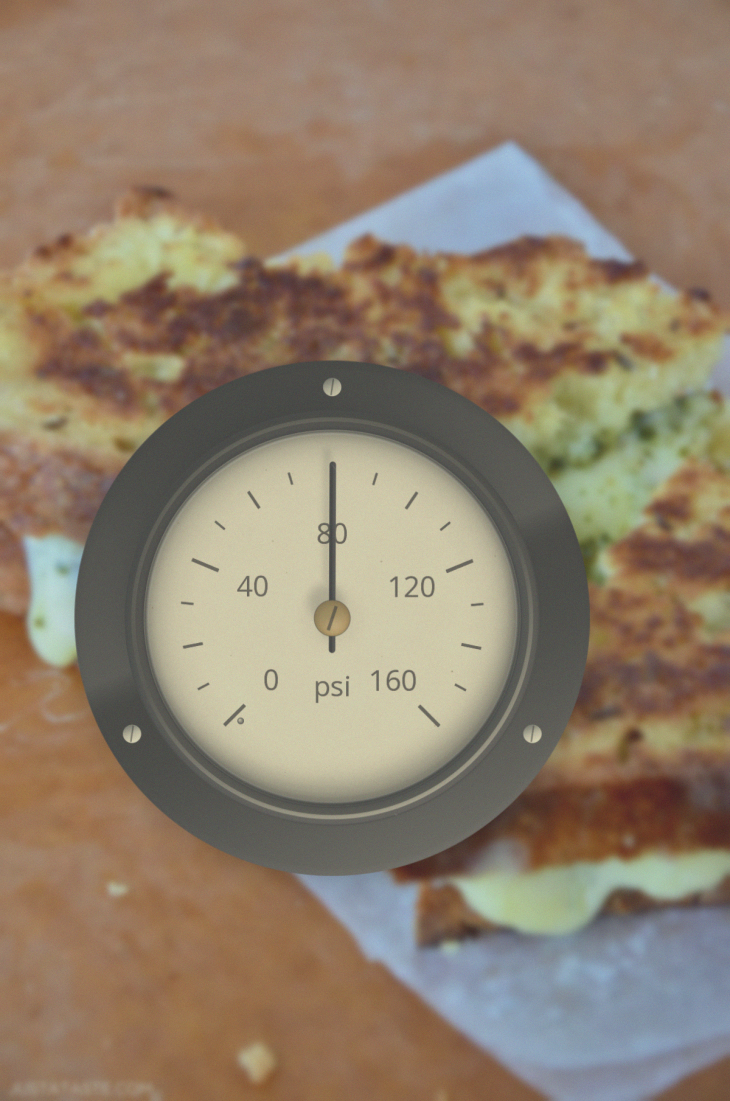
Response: 80
